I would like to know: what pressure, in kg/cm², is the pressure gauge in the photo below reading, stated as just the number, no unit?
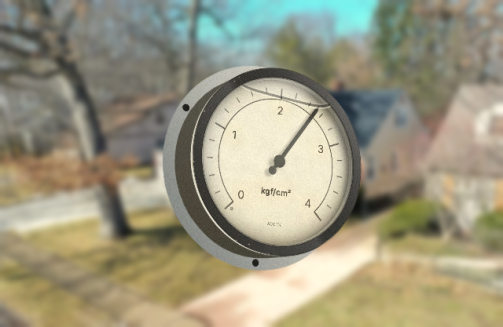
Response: 2.5
